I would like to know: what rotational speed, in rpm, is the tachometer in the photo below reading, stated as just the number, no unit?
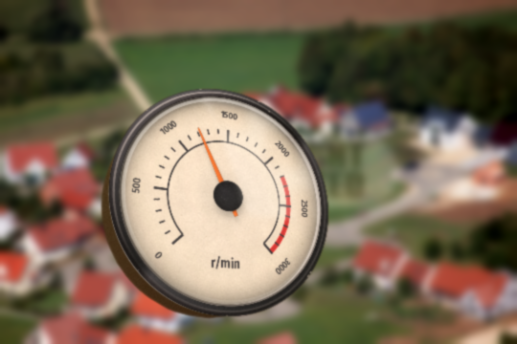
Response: 1200
